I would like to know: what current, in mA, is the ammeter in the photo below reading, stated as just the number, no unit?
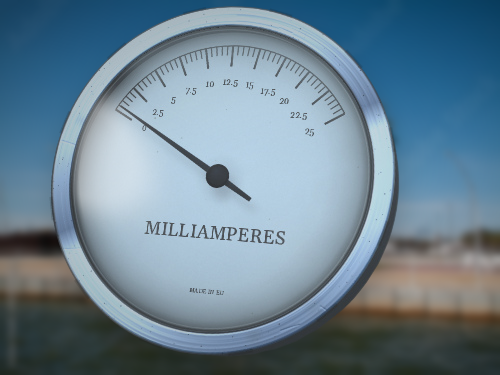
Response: 0.5
